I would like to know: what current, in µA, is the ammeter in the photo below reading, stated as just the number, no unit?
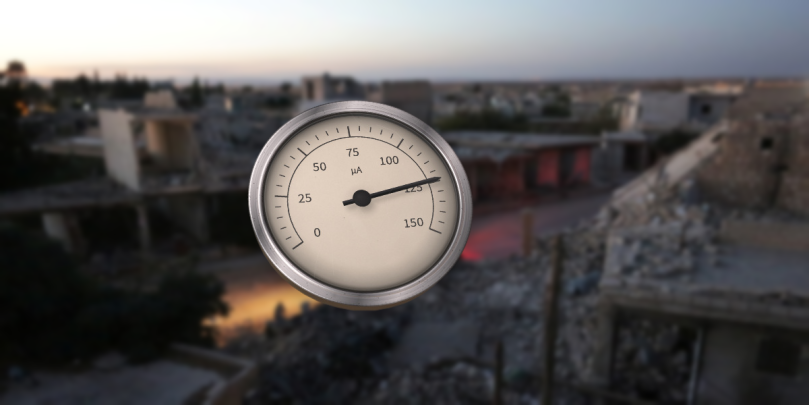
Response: 125
